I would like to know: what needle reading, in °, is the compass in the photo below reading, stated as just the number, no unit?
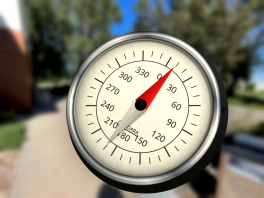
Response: 10
